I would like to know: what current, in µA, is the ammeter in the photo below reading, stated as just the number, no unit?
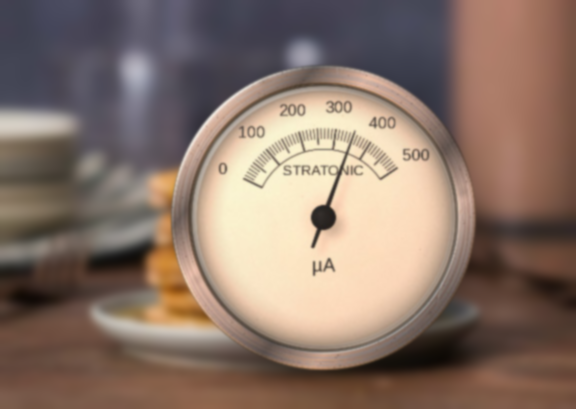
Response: 350
